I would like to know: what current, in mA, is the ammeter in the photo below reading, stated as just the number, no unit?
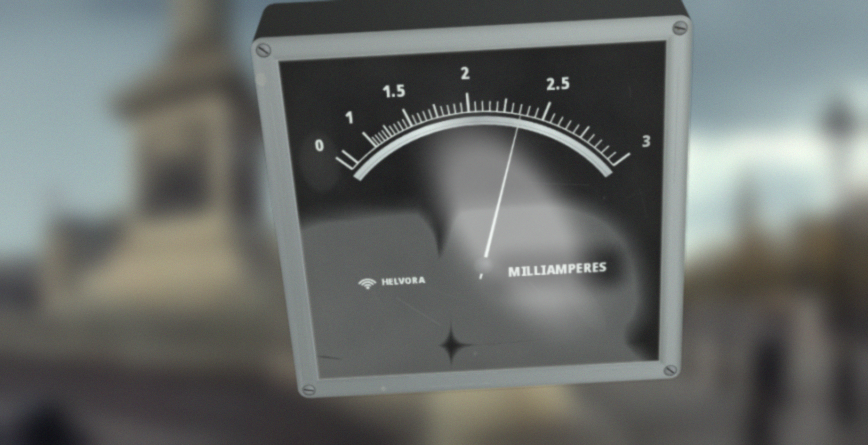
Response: 2.35
